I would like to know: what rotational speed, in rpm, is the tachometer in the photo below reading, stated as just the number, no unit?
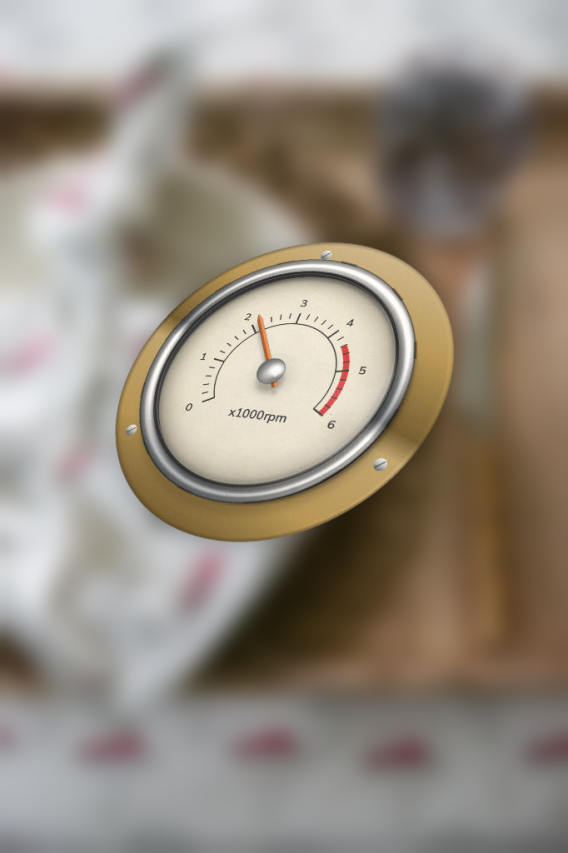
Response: 2200
